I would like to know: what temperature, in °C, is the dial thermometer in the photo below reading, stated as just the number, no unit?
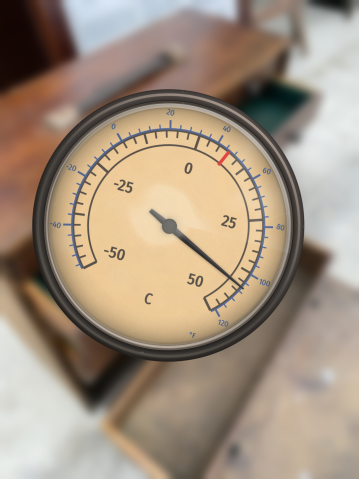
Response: 41.25
